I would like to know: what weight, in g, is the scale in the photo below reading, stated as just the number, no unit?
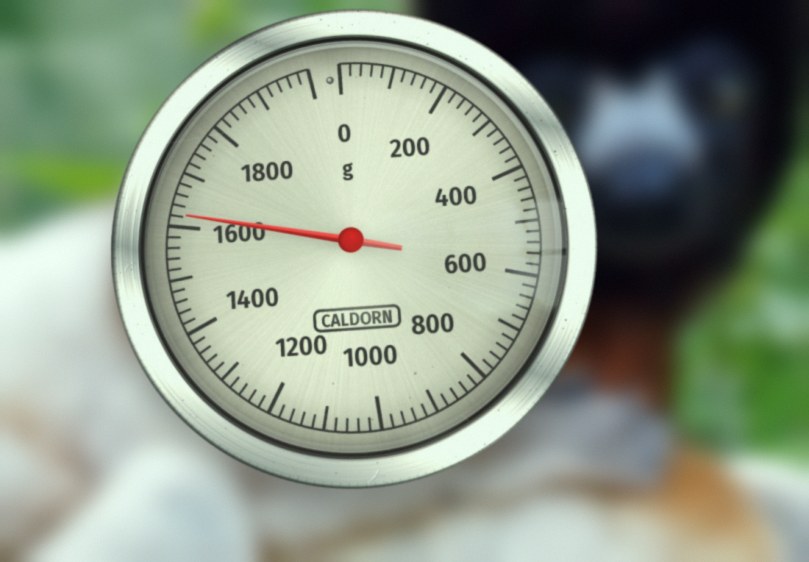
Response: 1620
